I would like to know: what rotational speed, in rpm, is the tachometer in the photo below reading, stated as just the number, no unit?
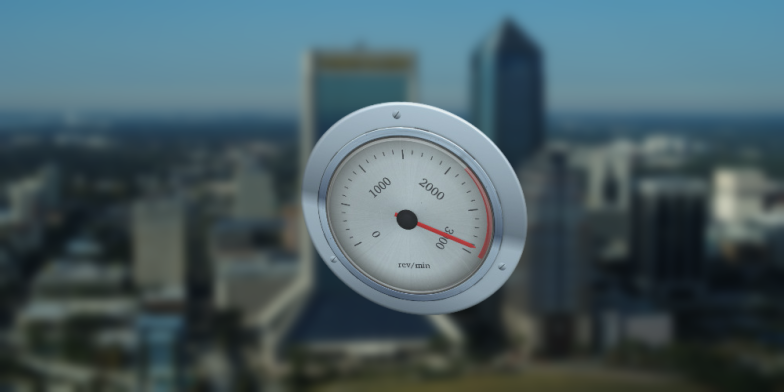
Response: 2900
